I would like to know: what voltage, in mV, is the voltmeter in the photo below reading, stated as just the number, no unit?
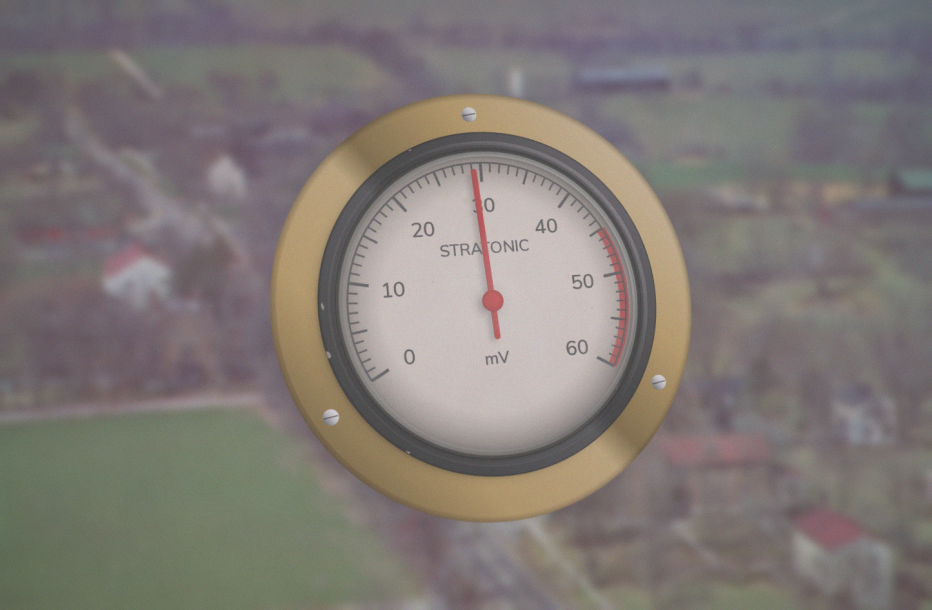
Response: 29
